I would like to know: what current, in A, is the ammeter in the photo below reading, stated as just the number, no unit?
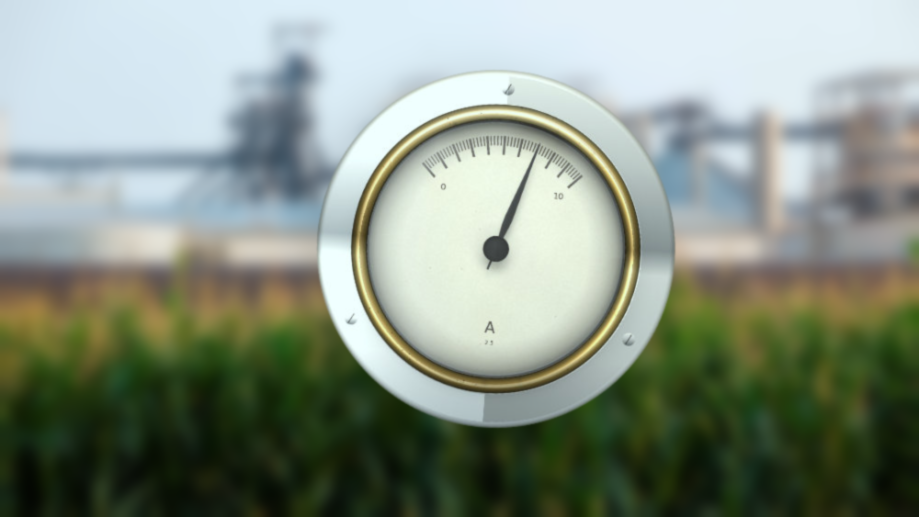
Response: 7
